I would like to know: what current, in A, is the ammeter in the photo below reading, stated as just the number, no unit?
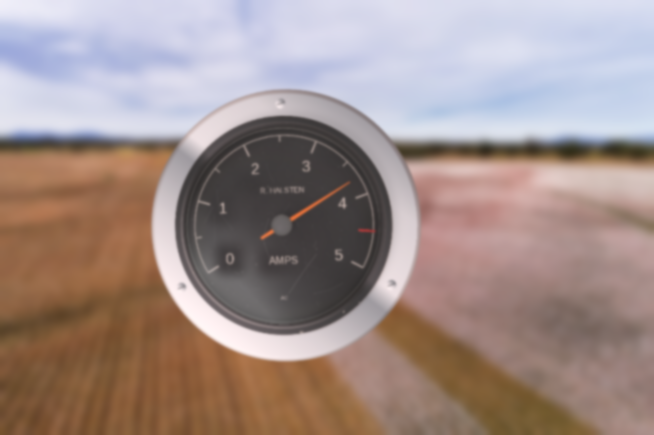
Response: 3.75
